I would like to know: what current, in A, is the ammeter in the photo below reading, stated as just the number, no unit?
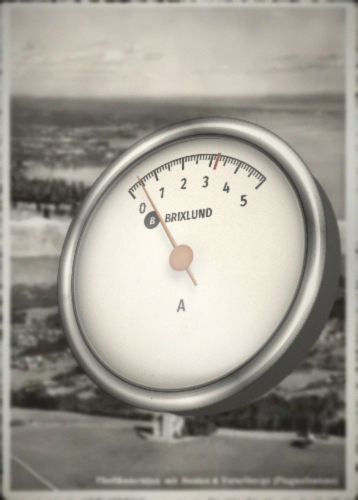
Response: 0.5
